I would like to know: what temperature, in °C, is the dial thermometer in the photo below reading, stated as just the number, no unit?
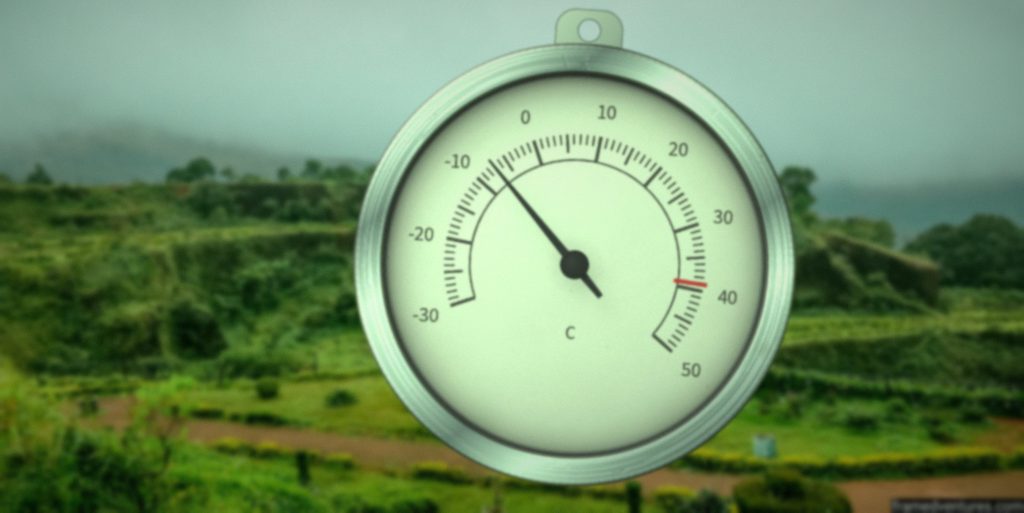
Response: -7
